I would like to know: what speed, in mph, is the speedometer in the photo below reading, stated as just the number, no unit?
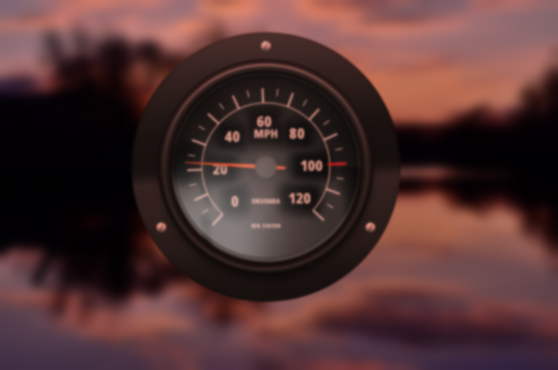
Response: 22.5
